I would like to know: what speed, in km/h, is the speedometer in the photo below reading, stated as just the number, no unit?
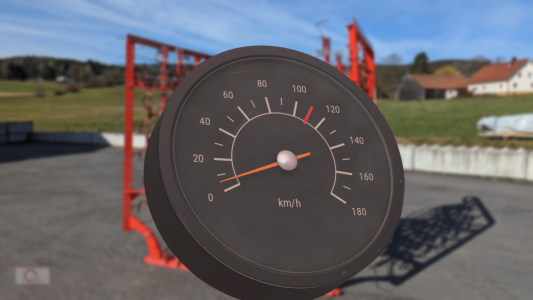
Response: 5
